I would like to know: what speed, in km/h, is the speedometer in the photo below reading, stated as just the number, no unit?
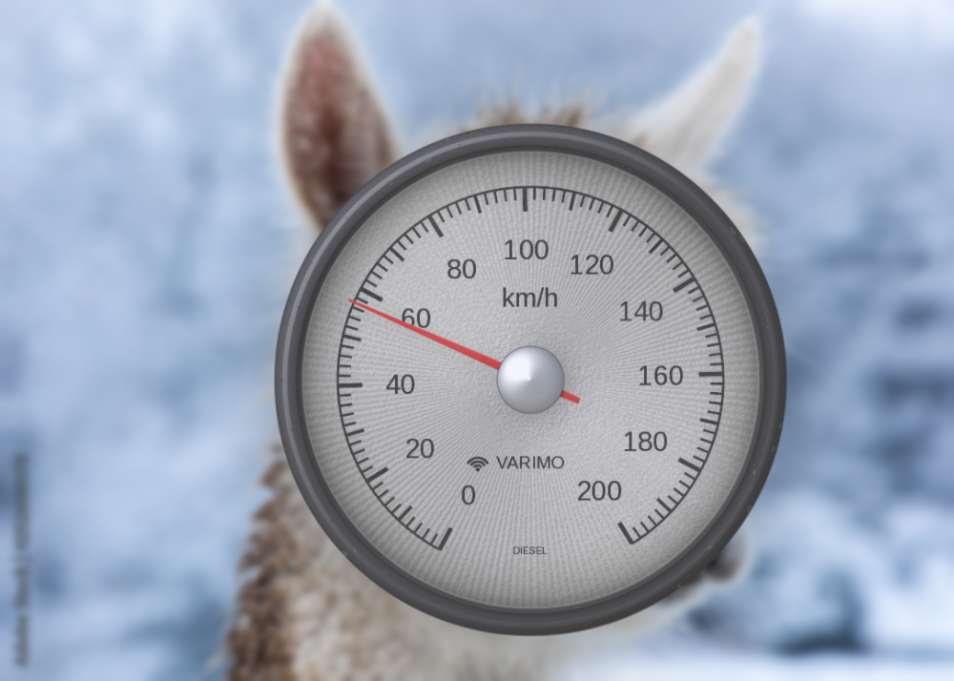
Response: 57
